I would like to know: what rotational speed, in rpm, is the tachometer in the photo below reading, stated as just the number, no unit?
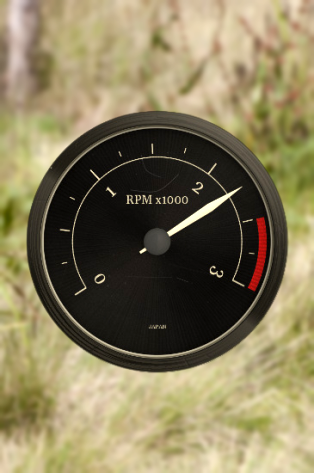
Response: 2250
